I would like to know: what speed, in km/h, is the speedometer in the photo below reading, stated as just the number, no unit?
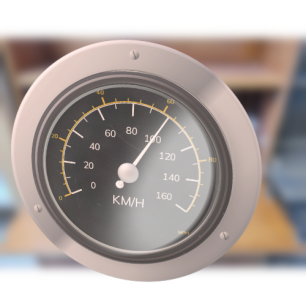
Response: 100
